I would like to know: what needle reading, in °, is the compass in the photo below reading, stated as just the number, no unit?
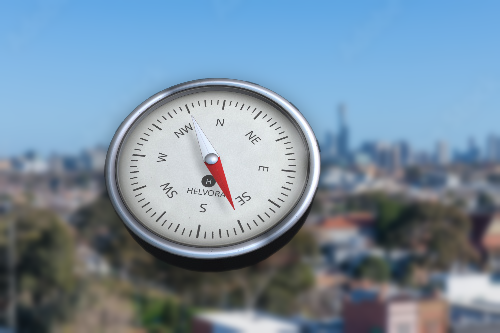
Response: 150
